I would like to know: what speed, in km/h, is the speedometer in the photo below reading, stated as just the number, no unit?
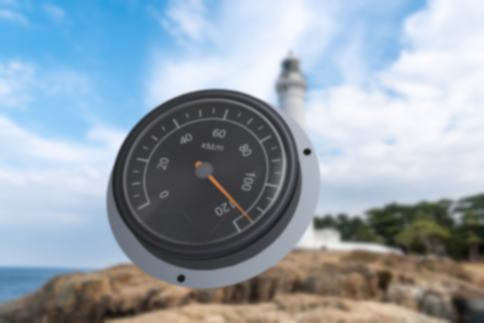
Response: 115
